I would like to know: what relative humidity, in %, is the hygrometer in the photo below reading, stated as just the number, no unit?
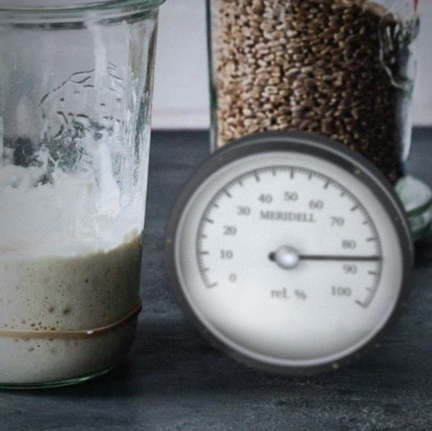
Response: 85
